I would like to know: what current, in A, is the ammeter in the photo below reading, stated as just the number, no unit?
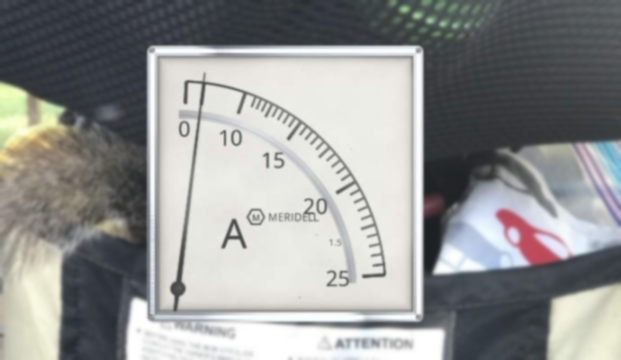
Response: 5
